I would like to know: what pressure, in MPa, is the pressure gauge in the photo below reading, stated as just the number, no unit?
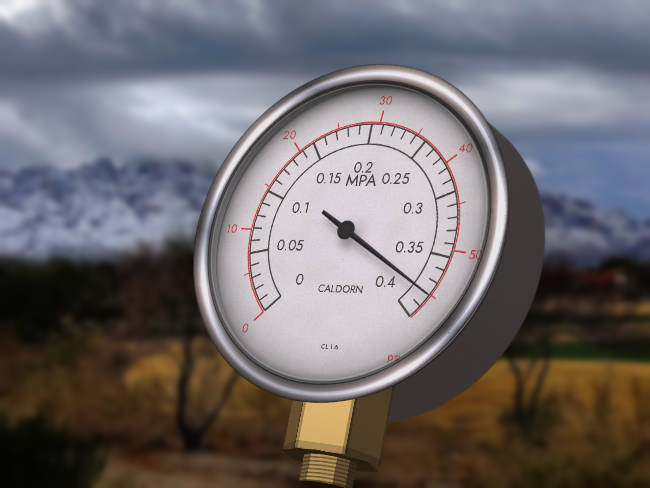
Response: 0.38
